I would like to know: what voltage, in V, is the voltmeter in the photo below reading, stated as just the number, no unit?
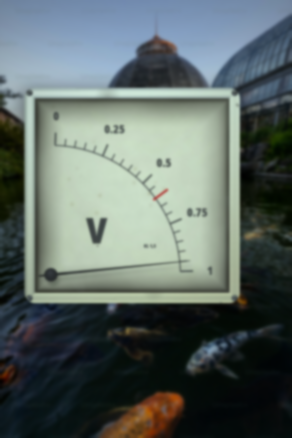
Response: 0.95
